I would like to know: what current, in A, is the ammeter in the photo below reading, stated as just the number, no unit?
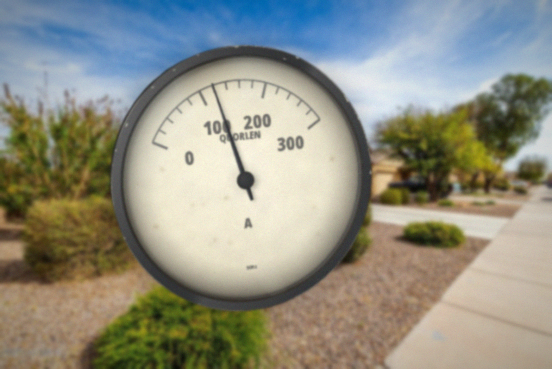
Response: 120
